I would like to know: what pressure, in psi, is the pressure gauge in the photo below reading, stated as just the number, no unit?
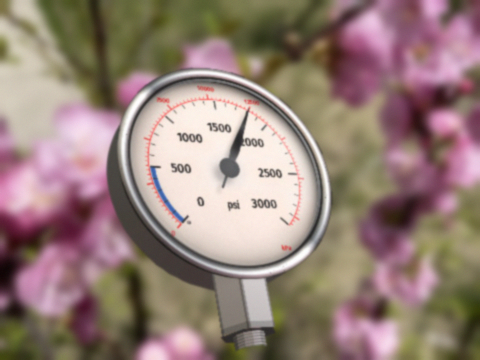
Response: 1800
